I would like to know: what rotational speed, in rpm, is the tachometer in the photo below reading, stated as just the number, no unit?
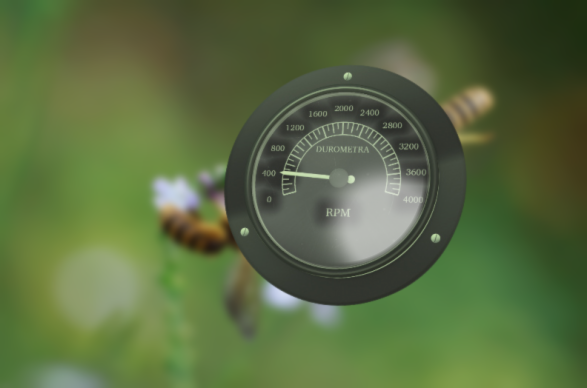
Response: 400
